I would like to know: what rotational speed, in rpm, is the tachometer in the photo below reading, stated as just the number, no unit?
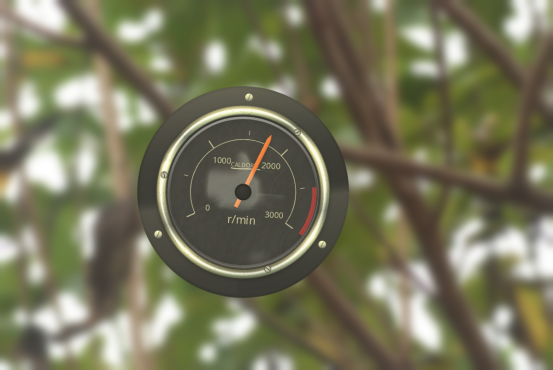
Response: 1750
